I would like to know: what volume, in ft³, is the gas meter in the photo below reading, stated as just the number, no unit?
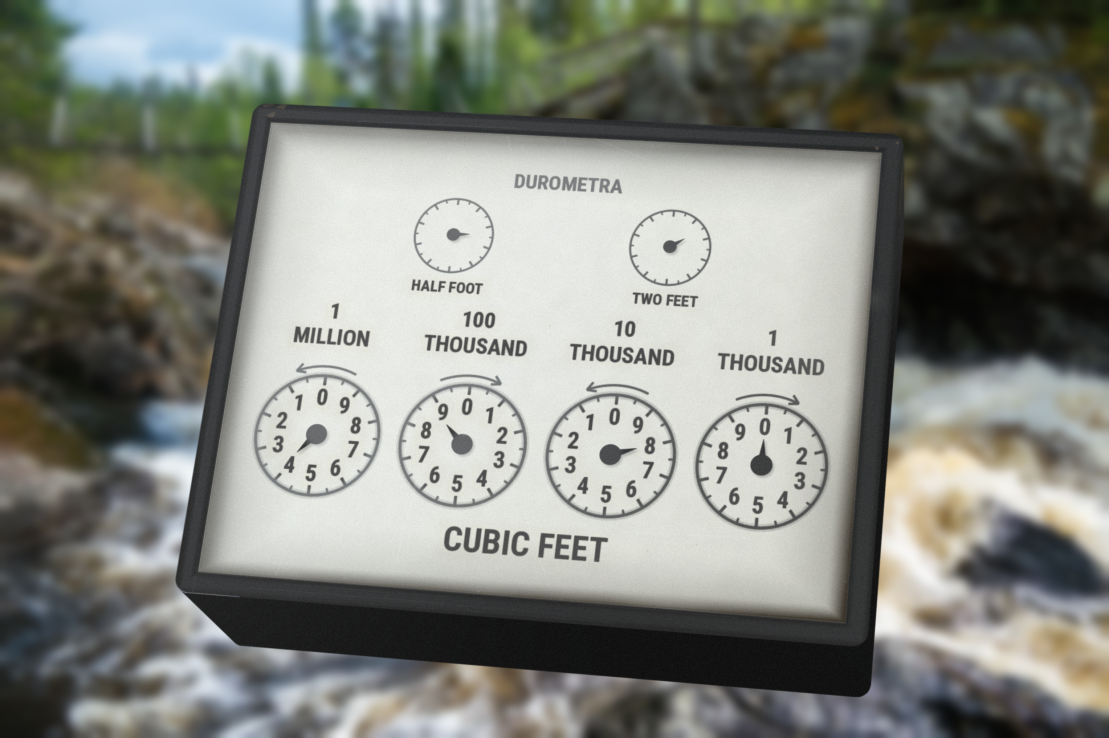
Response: 388000
